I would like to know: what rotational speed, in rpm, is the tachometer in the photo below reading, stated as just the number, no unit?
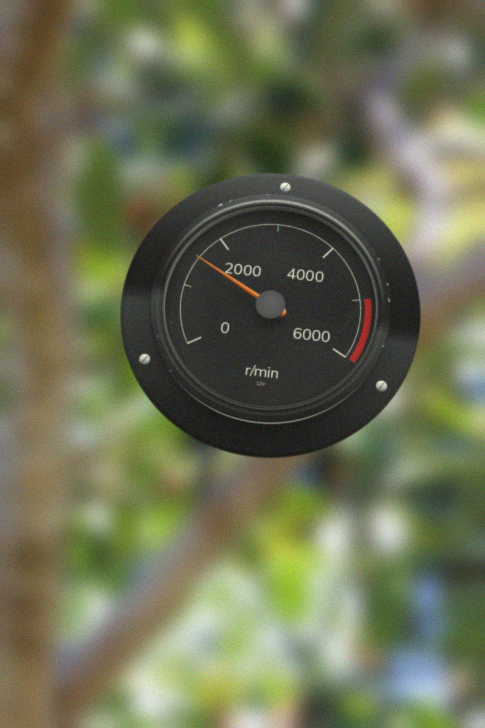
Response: 1500
